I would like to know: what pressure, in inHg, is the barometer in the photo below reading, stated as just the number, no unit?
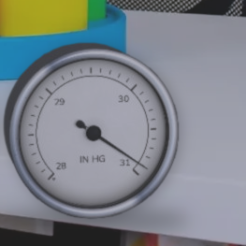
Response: 30.9
